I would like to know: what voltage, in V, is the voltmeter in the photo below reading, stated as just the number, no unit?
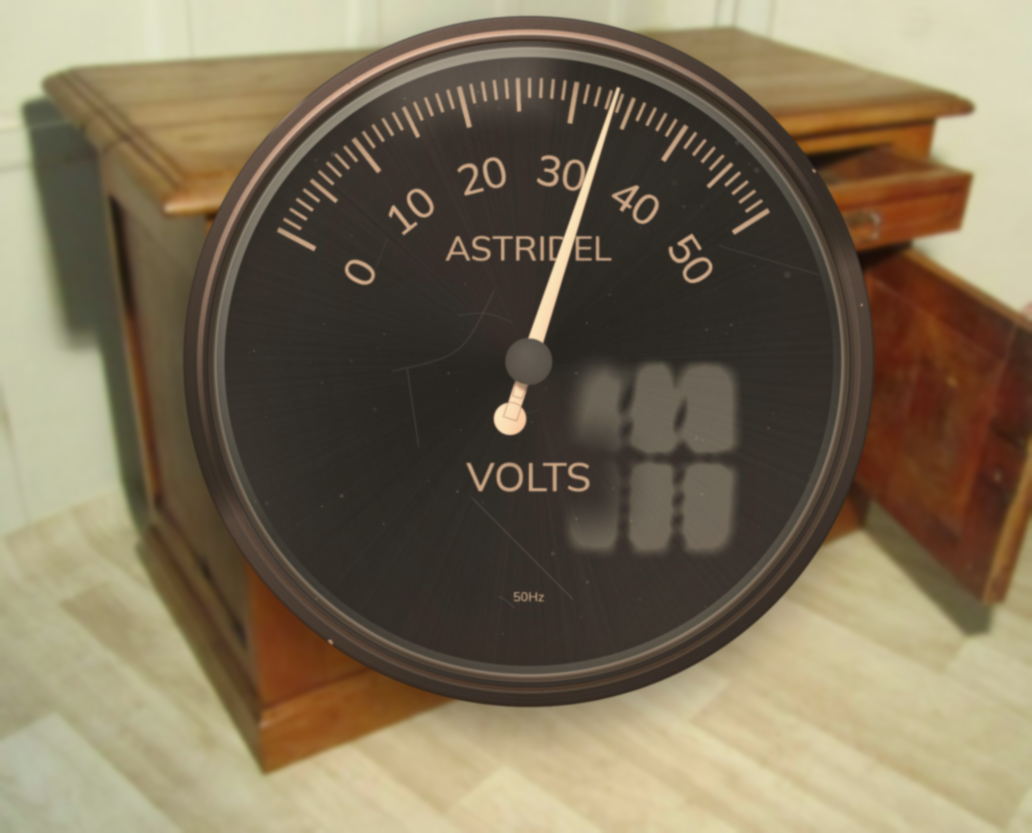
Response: 33.5
